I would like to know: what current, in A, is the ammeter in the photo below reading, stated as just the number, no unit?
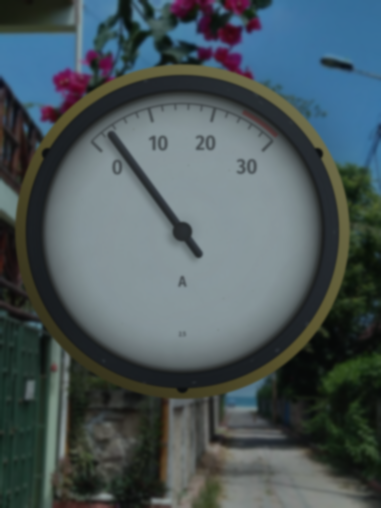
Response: 3
